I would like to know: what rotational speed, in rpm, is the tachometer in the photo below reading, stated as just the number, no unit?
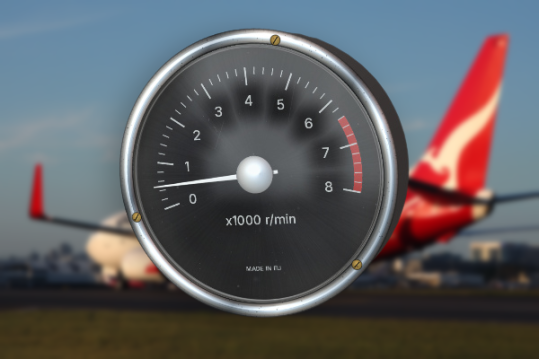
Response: 500
